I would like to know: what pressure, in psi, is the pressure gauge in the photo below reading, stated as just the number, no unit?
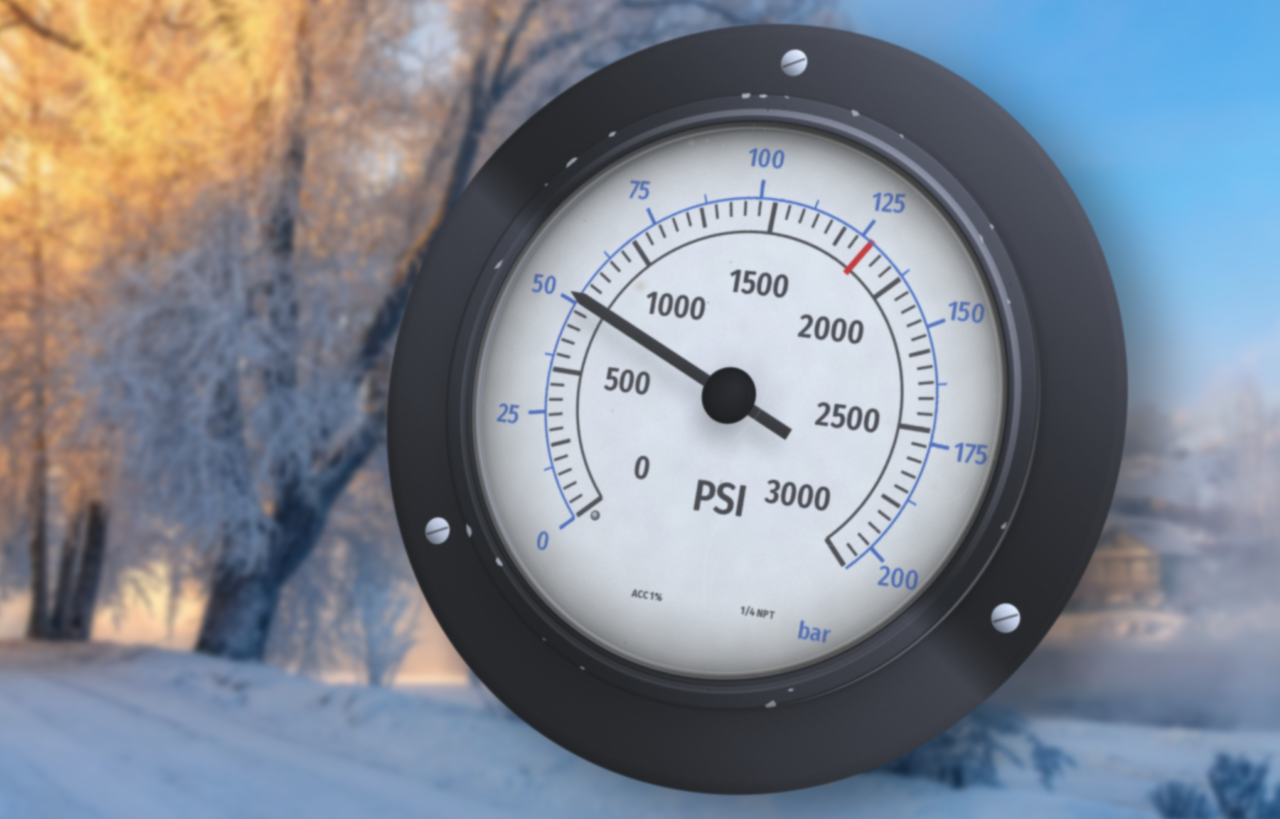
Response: 750
